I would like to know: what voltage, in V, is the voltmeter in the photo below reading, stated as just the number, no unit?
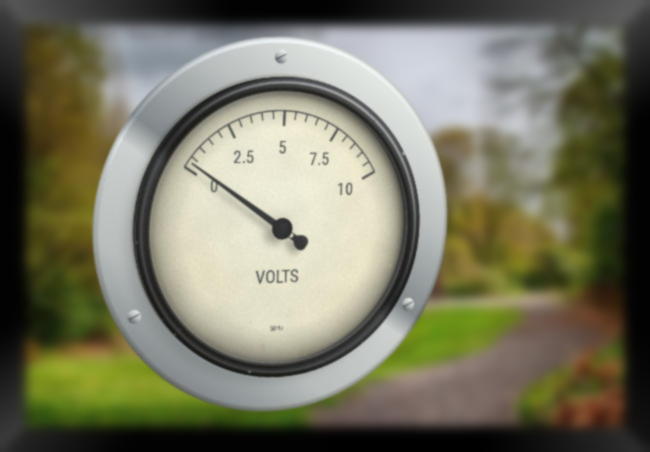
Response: 0.25
